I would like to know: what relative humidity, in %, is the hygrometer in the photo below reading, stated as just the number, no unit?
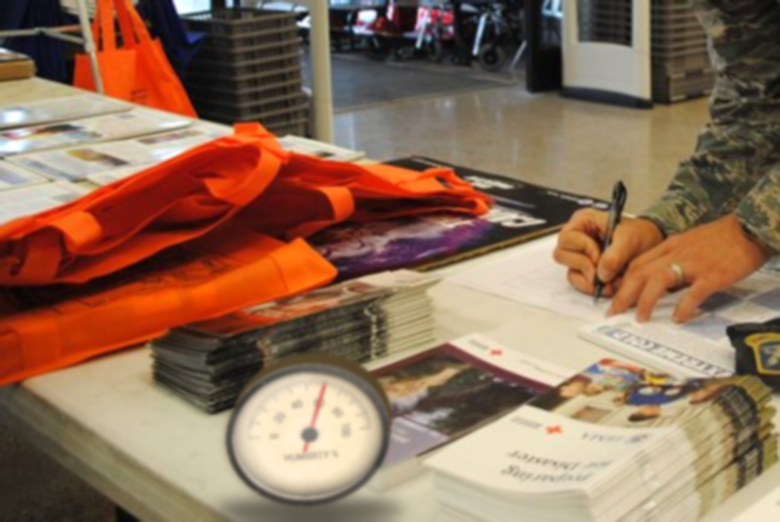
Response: 60
